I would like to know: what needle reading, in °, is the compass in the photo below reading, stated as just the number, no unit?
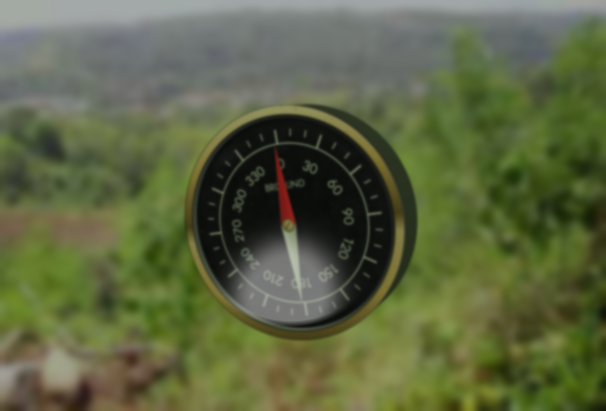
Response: 0
